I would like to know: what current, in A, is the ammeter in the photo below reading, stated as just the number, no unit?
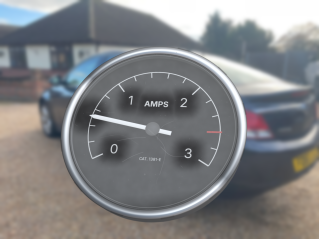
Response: 0.5
